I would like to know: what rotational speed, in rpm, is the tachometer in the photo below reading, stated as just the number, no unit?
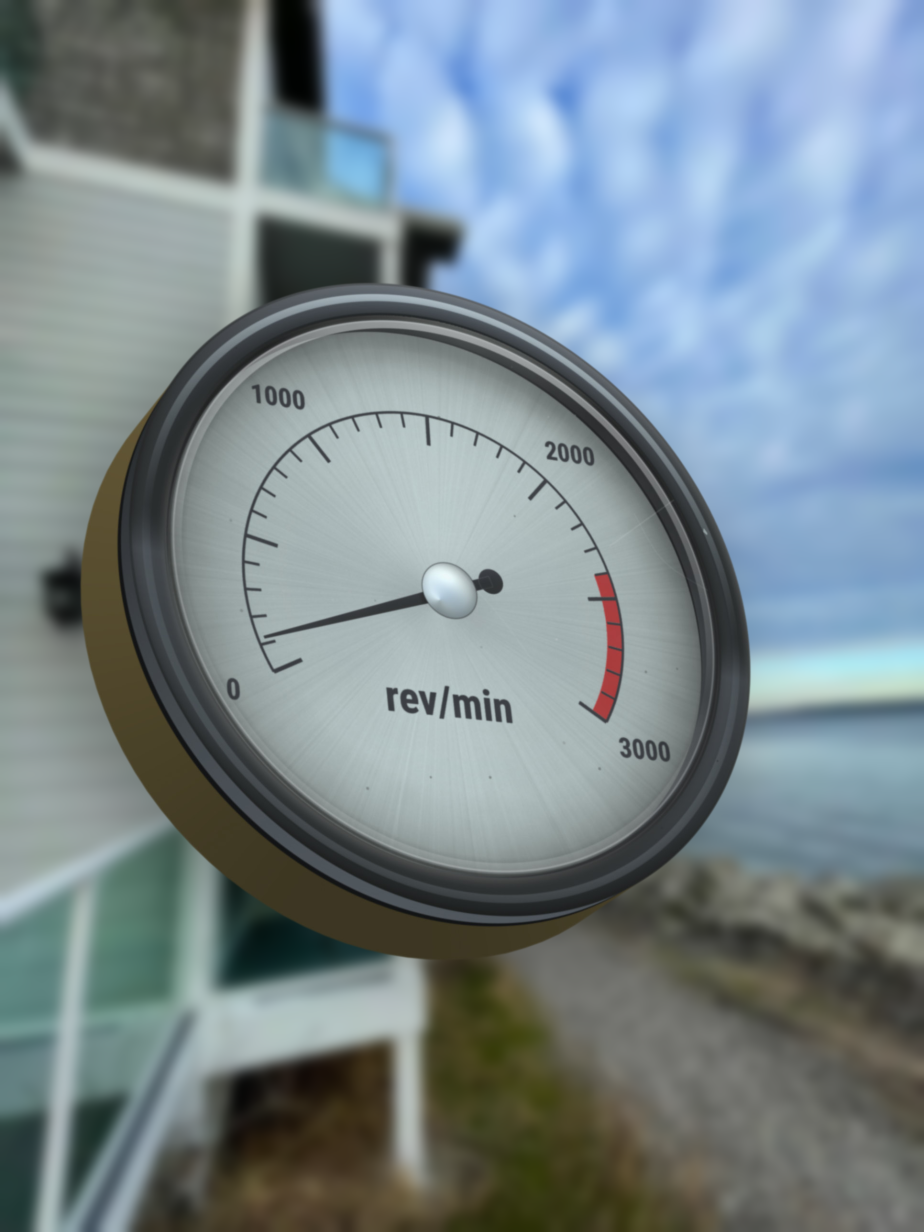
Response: 100
